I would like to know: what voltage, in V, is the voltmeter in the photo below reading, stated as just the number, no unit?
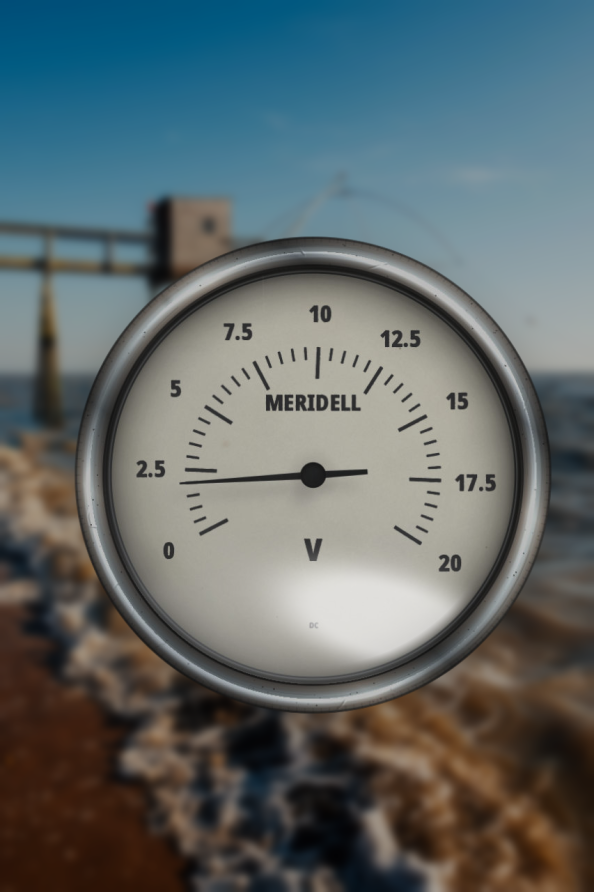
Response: 2
